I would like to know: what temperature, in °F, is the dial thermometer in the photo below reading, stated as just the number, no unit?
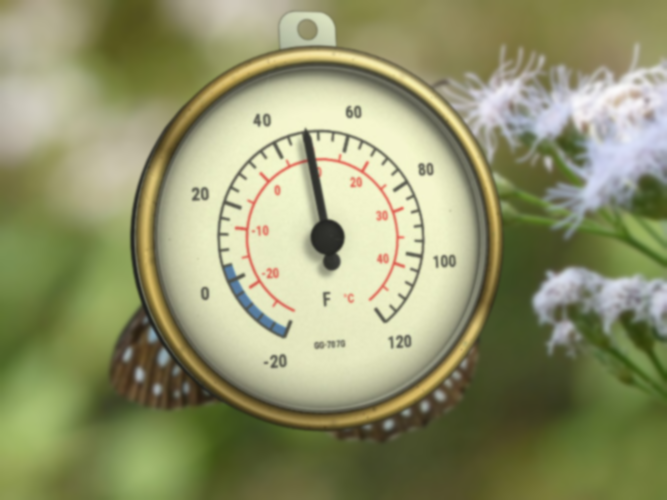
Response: 48
